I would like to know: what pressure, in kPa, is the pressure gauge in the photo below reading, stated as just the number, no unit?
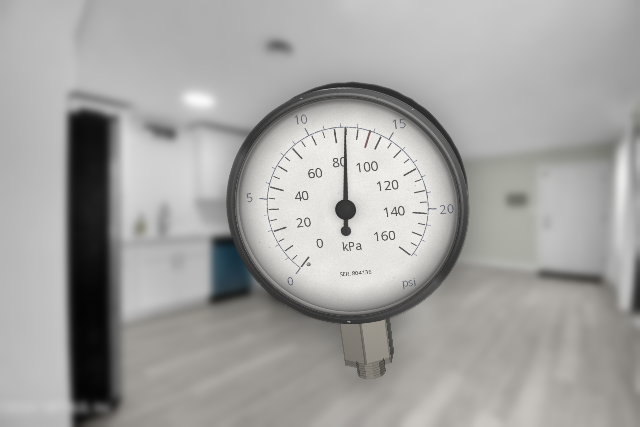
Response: 85
